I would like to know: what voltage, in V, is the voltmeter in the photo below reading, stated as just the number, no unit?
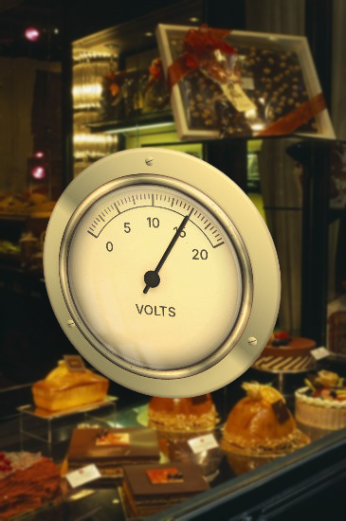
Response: 15
